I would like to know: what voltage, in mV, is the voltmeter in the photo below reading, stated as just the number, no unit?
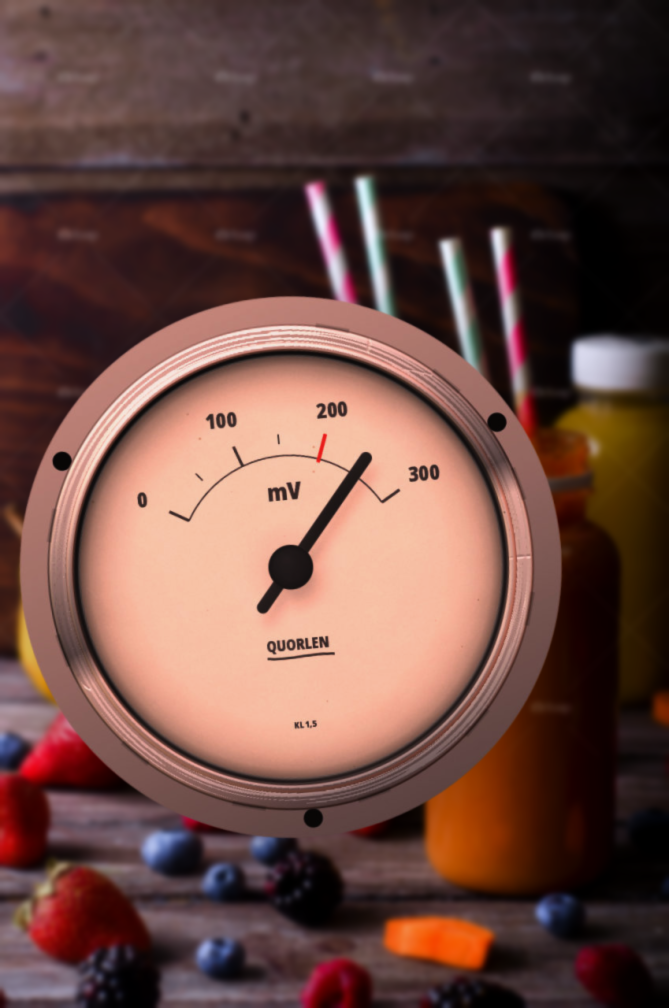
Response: 250
